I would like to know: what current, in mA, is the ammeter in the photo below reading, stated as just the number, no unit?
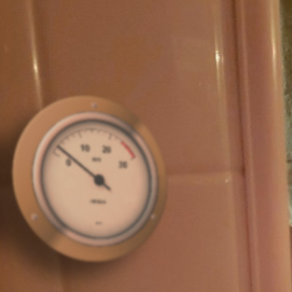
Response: 2
